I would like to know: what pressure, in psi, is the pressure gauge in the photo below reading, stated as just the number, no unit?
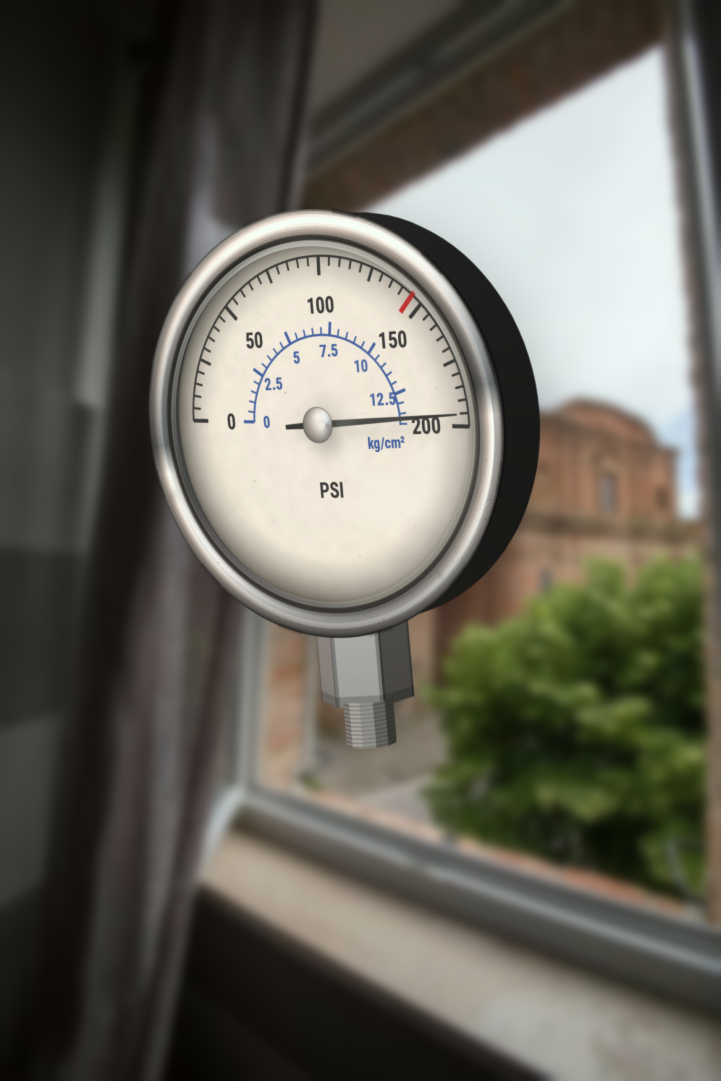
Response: 195
